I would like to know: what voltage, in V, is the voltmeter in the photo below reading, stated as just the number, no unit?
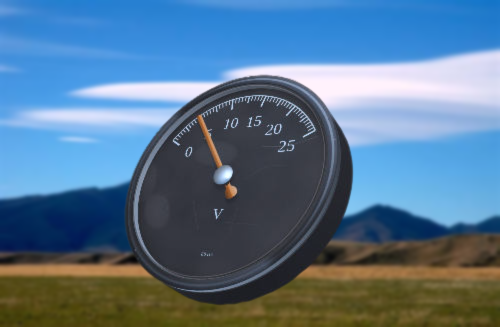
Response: 5
